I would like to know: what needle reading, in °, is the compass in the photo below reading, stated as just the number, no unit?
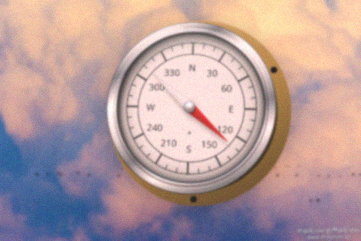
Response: 130
